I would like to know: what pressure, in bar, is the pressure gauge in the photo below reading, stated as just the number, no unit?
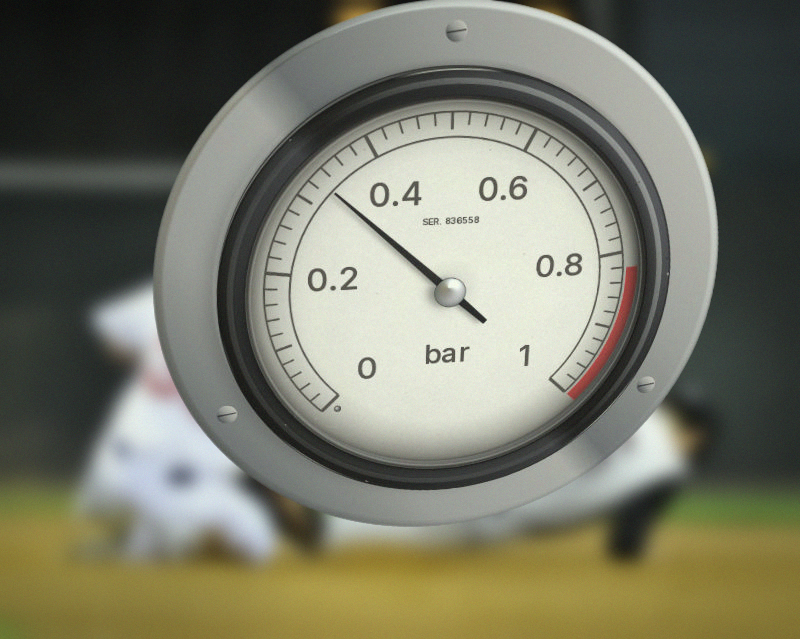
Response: 0.33
